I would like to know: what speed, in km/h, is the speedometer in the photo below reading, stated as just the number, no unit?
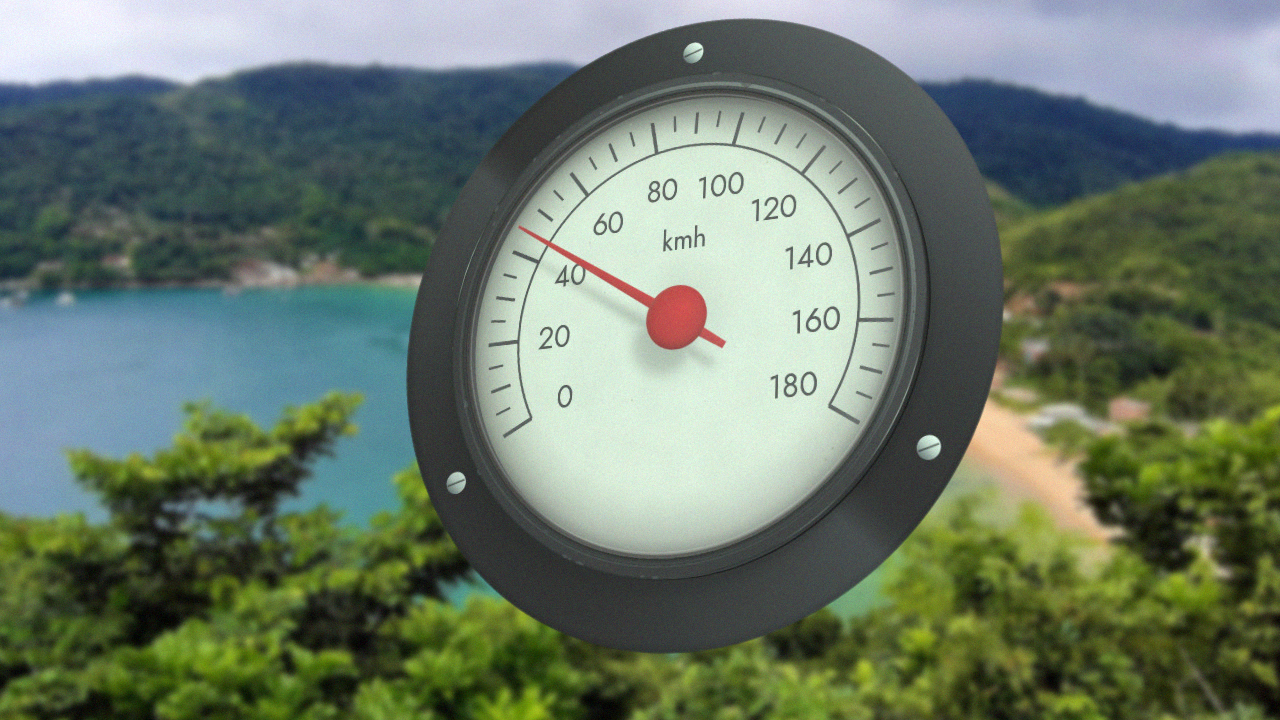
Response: 45
